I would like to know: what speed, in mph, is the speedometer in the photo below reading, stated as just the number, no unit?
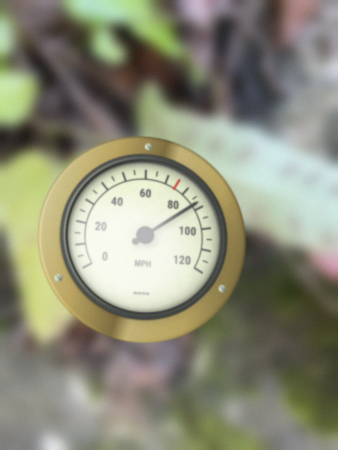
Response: 87.5
